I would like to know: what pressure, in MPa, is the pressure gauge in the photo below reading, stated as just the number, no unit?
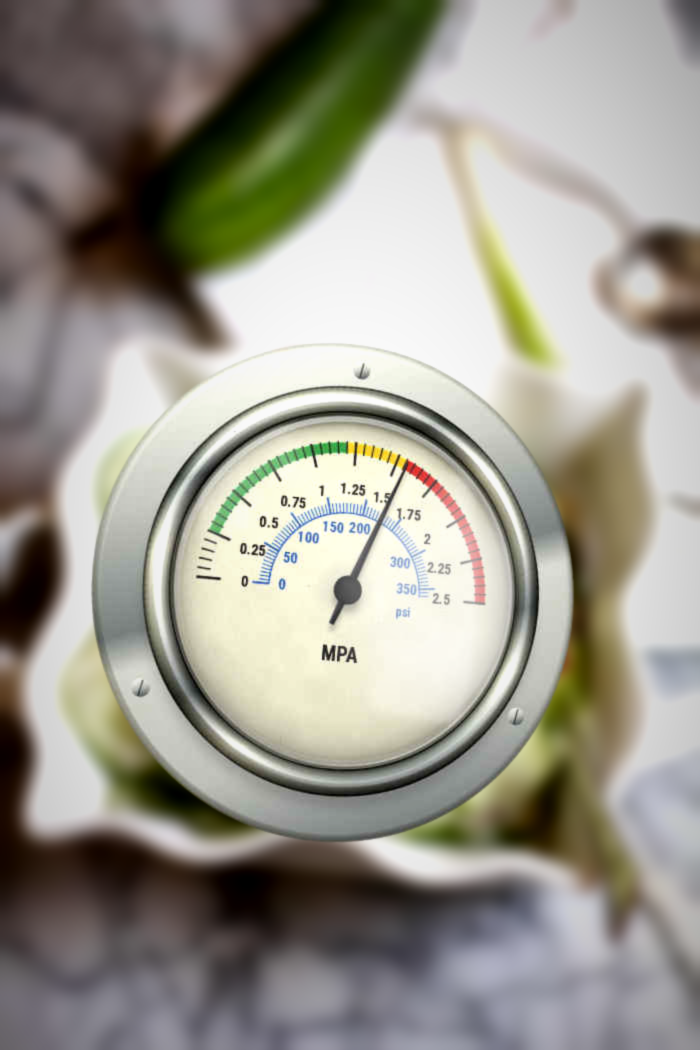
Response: 1.55
